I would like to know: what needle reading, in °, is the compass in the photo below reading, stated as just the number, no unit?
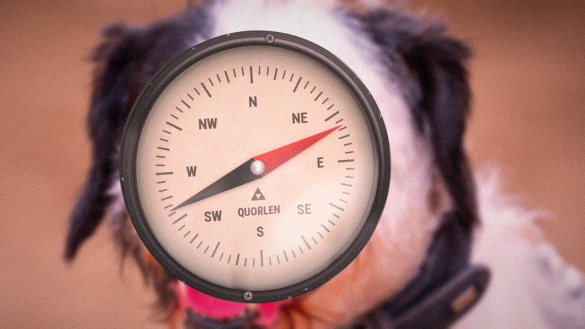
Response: 67.5
